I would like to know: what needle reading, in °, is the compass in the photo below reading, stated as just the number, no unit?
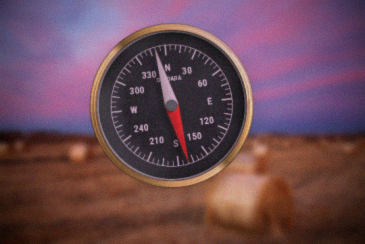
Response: 170
